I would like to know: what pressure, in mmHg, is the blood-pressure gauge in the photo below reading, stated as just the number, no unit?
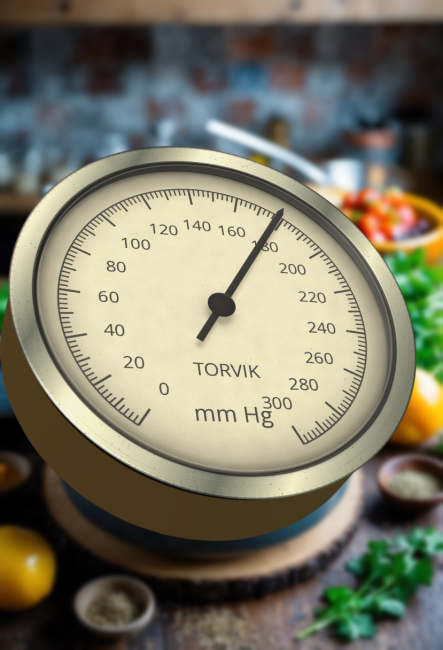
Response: 178
